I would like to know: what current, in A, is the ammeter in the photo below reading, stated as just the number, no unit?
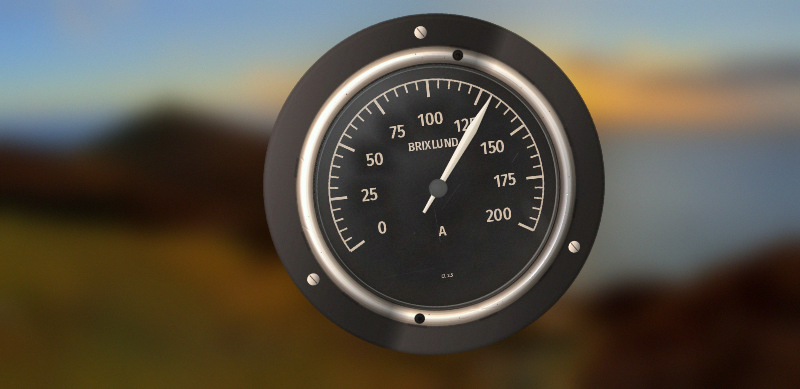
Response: 130
